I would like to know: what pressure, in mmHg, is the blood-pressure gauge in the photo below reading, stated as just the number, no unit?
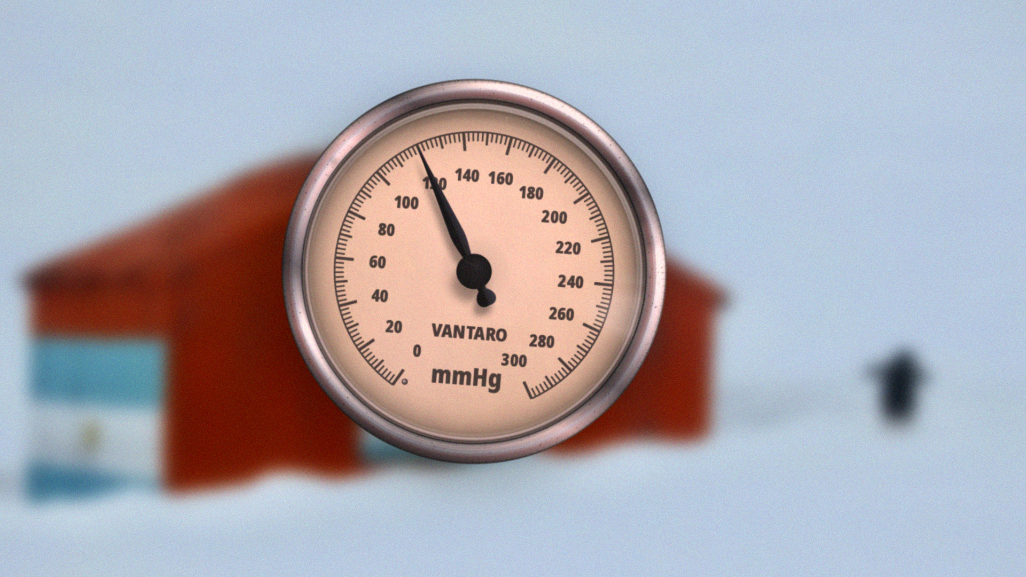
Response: 120
